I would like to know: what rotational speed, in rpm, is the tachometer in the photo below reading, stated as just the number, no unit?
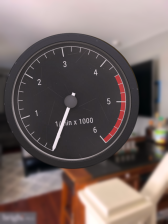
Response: 0
